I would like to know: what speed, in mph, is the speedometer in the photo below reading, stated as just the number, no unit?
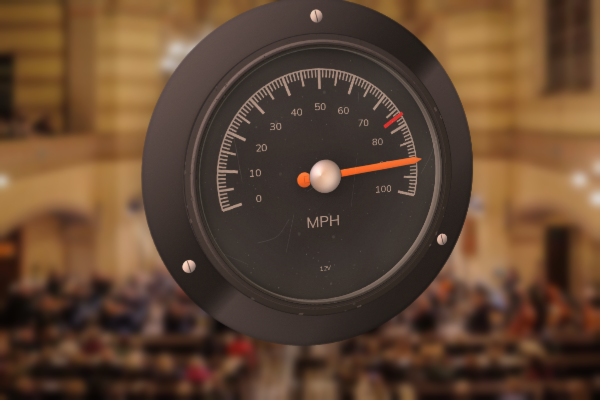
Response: 90
